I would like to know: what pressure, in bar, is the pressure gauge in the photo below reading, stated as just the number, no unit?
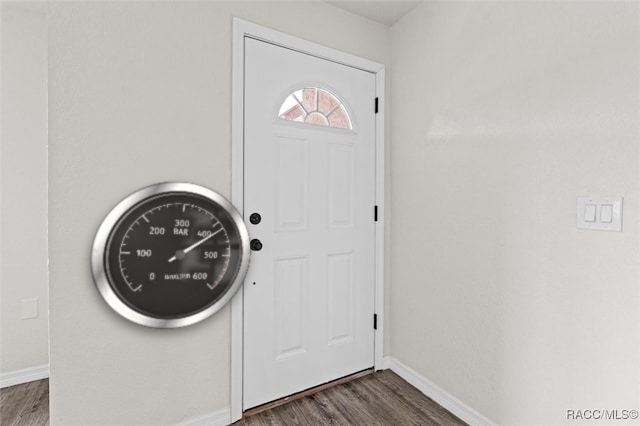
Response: 420
